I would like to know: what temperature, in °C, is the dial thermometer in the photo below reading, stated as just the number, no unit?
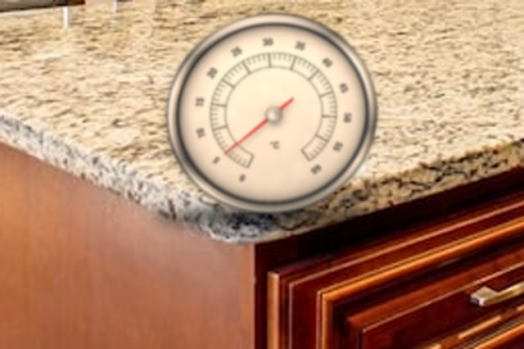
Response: 5
